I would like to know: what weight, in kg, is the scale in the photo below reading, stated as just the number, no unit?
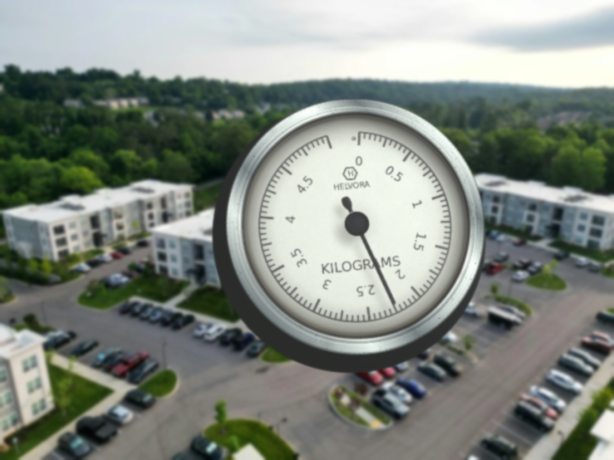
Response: 2.25
